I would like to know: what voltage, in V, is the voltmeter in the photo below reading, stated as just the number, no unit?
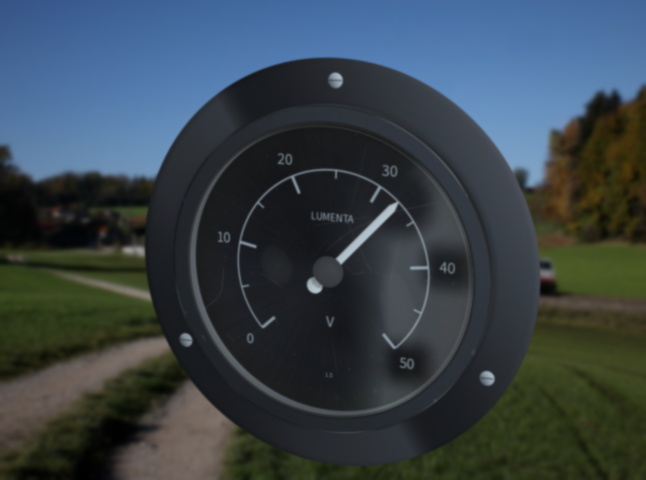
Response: 32.5
